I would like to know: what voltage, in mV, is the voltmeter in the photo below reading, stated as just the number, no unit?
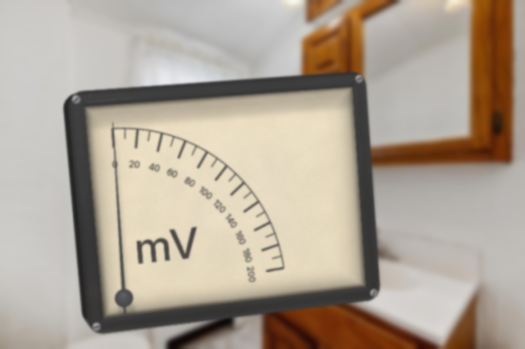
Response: 0
